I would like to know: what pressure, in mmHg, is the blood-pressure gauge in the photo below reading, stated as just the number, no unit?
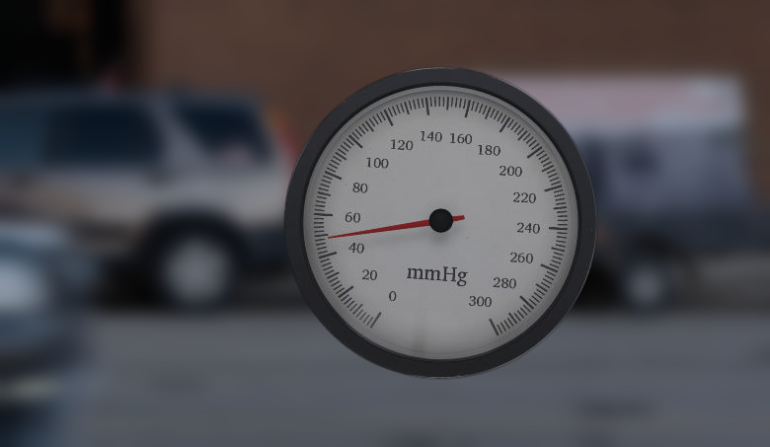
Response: 48
